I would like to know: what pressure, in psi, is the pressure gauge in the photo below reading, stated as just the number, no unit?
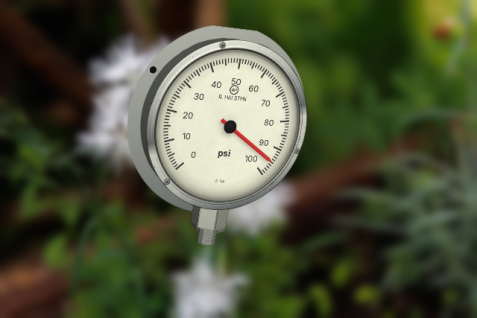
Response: 95
